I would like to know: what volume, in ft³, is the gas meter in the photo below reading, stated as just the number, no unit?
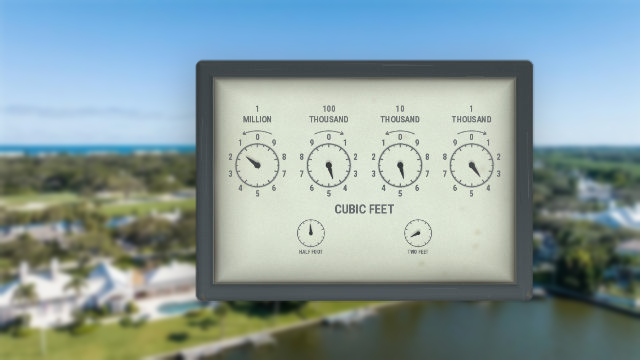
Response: 145400
